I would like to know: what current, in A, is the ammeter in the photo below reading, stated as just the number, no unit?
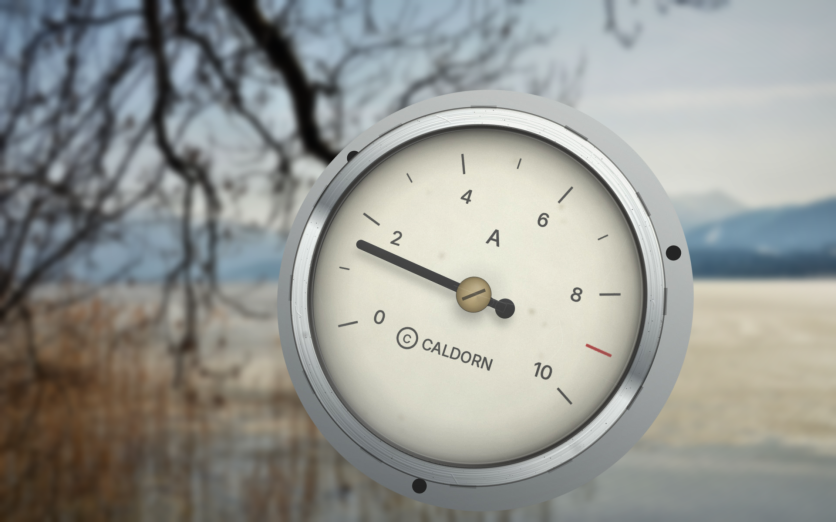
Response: 1.5
